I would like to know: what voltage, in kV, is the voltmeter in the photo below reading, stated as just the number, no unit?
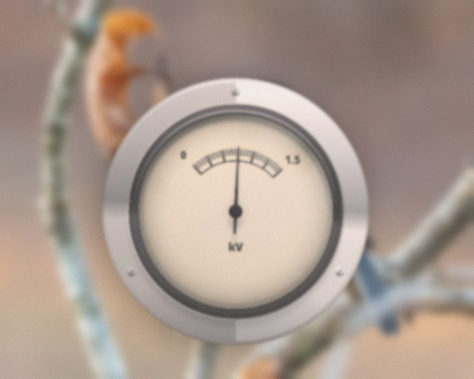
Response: 0.75
